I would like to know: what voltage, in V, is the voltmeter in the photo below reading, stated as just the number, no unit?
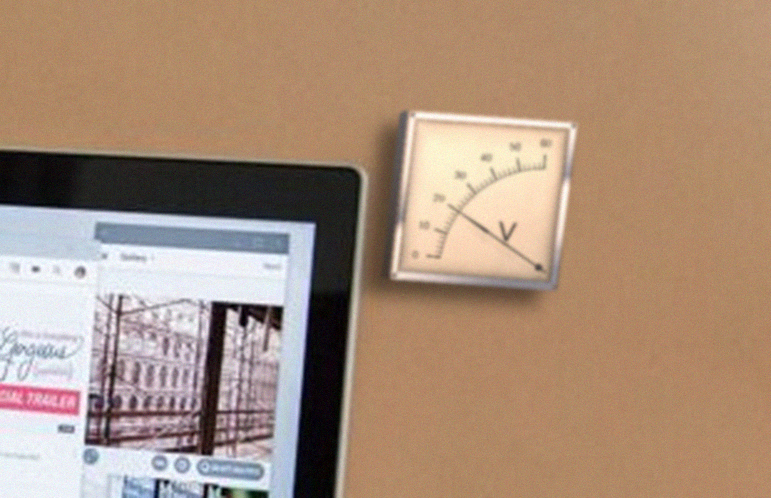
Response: 20
